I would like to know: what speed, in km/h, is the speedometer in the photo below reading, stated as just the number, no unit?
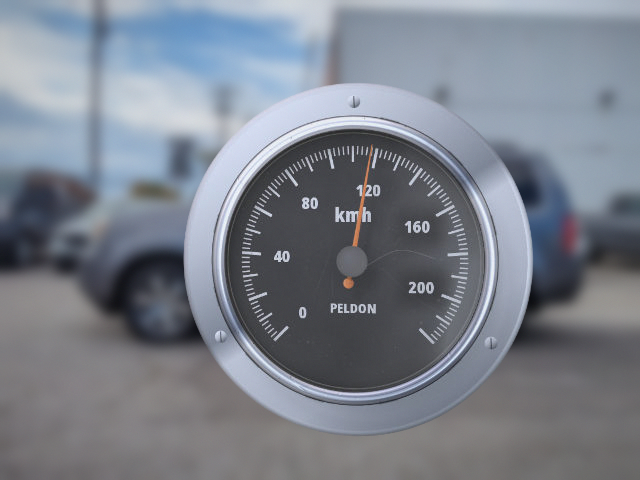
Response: 118
